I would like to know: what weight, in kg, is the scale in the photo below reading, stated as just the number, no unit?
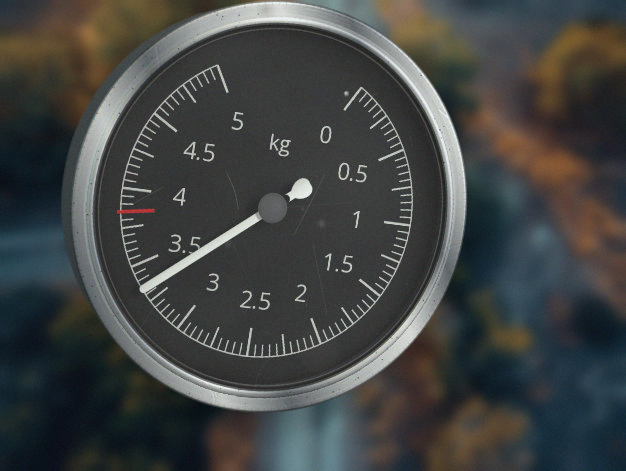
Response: 3.35
